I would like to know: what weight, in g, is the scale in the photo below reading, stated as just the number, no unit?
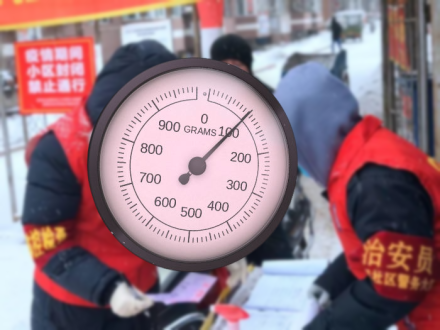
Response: 100
